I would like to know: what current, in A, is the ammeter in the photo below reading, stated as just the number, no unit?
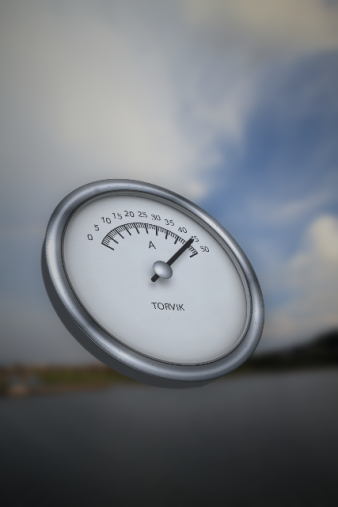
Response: 45
